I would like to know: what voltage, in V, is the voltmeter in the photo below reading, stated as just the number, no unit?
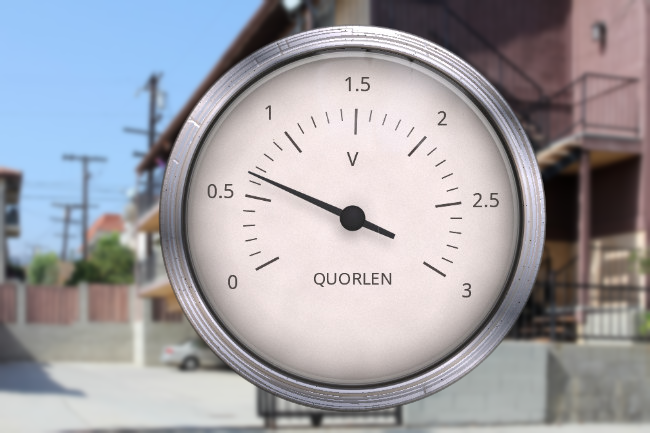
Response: 0.65
